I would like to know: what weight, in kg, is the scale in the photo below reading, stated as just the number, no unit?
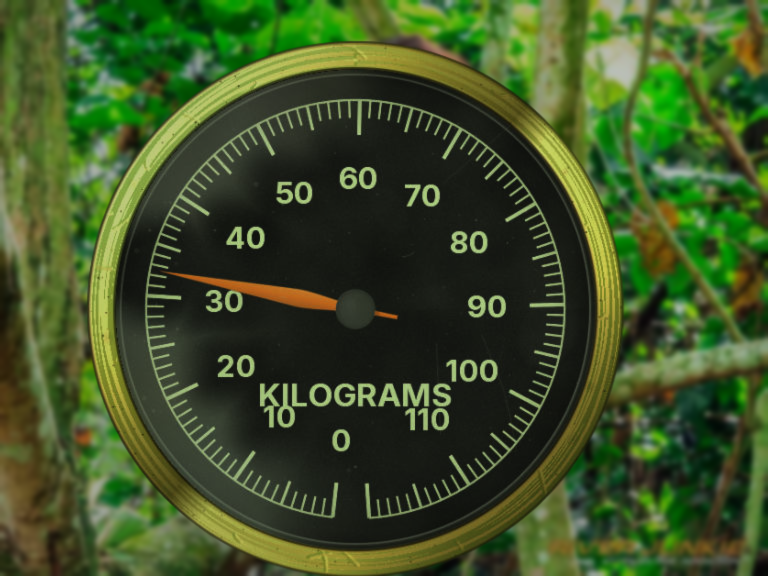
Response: 32.5
